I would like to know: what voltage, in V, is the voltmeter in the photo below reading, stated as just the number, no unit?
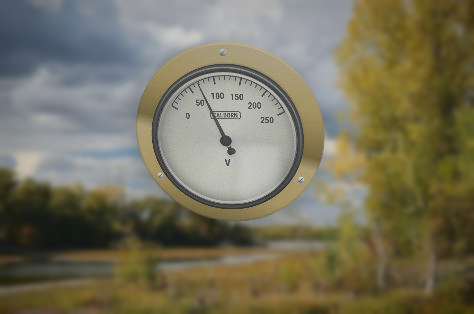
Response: 70
